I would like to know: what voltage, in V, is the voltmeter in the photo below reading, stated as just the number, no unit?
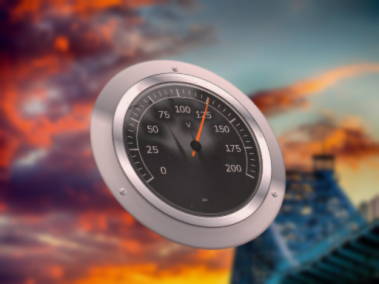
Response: 125
